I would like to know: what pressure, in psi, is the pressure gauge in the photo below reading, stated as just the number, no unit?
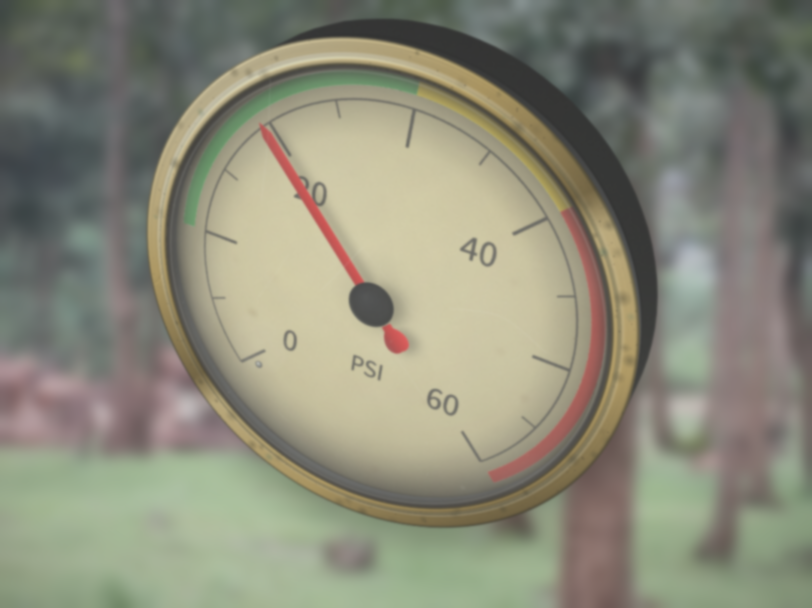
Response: 20
